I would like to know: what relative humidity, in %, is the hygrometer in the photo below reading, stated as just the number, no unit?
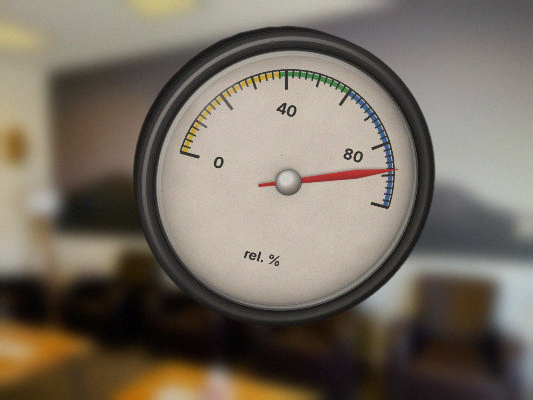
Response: 88
